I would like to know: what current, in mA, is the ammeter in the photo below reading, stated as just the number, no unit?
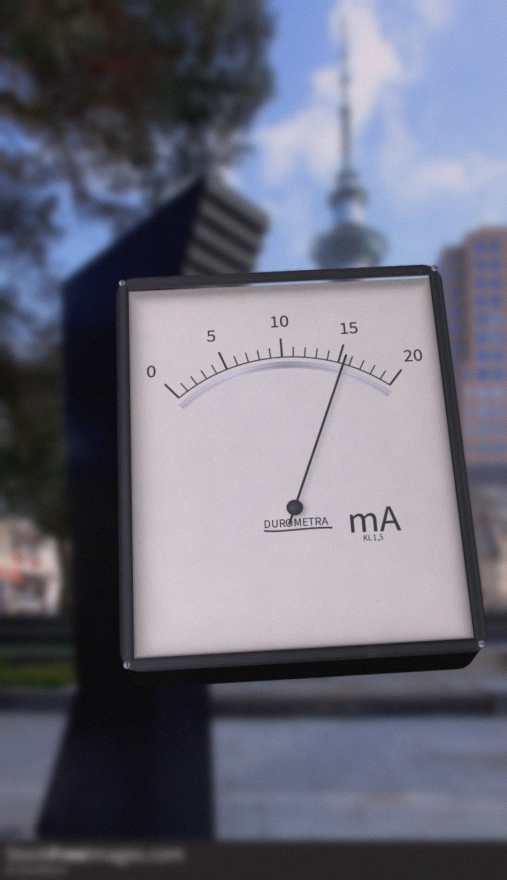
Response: 15.5
